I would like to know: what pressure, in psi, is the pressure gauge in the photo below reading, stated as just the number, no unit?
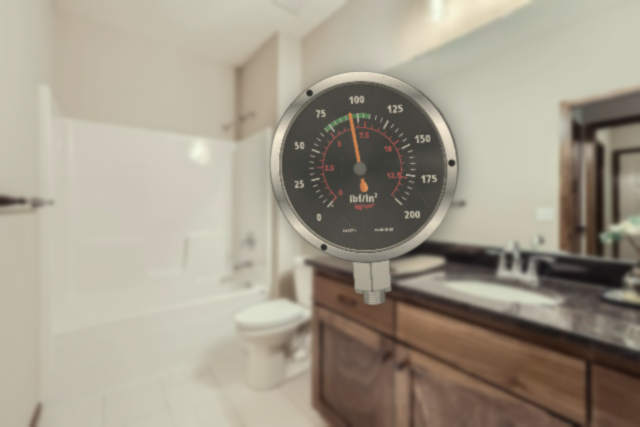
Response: 95
